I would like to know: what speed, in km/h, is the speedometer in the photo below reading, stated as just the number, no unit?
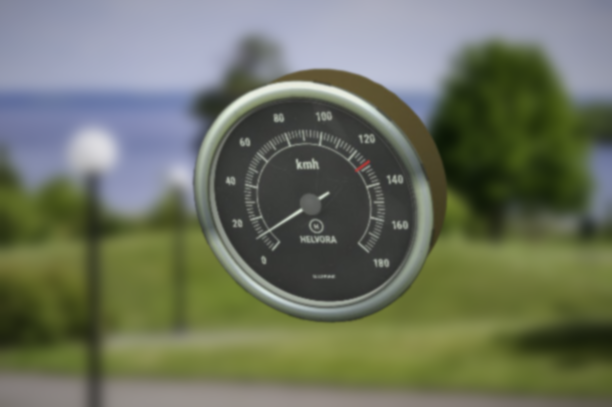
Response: 10
